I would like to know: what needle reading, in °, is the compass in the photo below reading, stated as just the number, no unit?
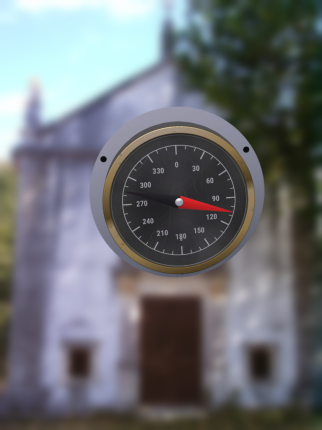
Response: 105
